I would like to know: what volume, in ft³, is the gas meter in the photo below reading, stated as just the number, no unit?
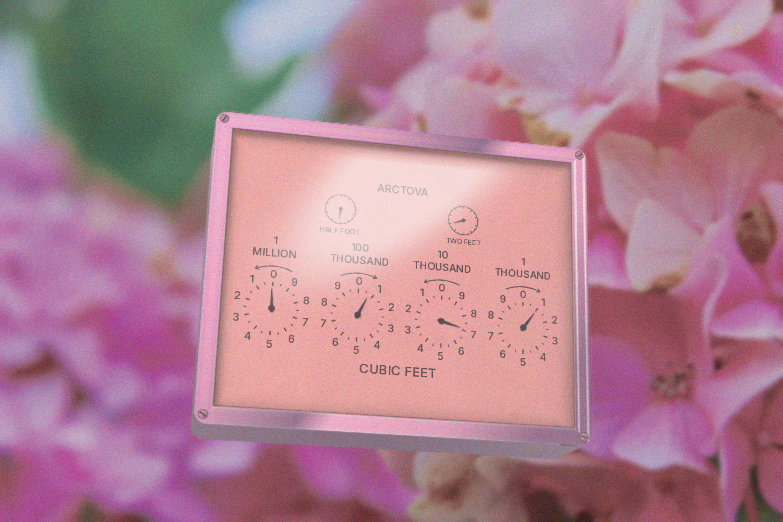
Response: 7100
